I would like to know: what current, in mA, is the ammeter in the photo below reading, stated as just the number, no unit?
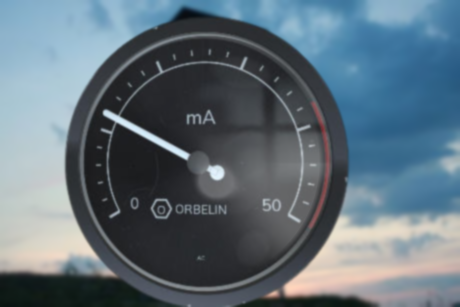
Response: 12
